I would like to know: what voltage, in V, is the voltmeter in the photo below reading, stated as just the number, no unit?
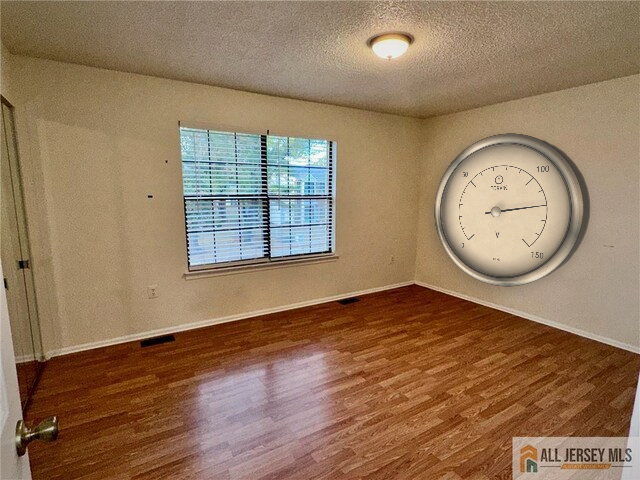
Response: 120
